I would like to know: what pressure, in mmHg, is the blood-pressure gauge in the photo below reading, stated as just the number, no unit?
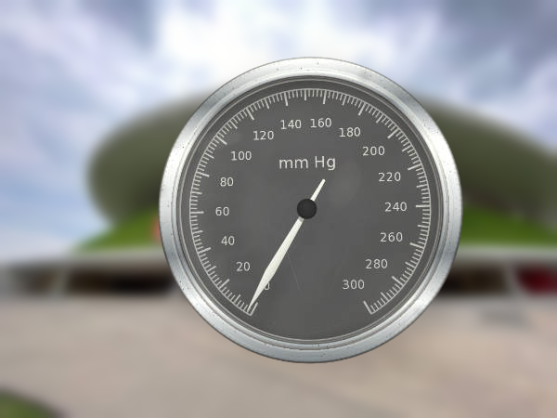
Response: 2
